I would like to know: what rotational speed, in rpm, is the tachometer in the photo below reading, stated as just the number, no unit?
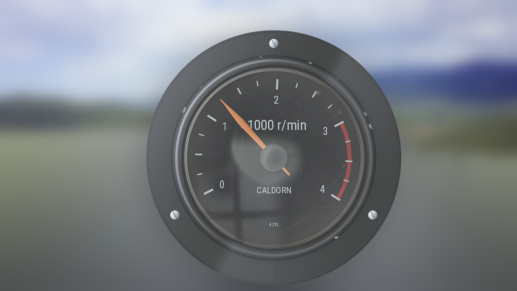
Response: 1250
